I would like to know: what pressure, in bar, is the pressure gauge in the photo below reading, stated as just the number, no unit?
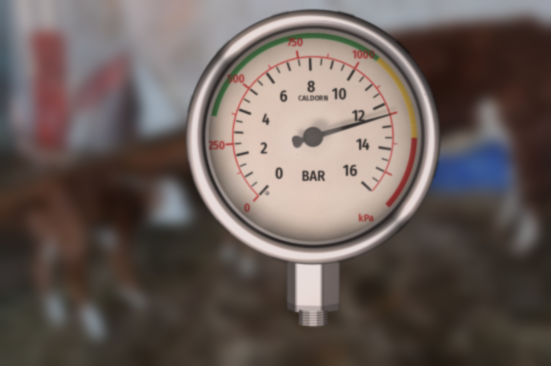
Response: 12.5
